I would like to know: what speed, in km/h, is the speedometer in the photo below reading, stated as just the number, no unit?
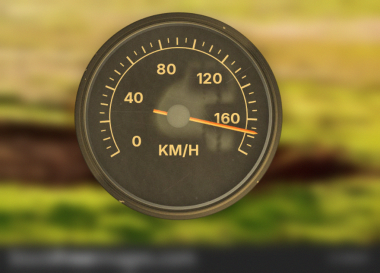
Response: 167.5
